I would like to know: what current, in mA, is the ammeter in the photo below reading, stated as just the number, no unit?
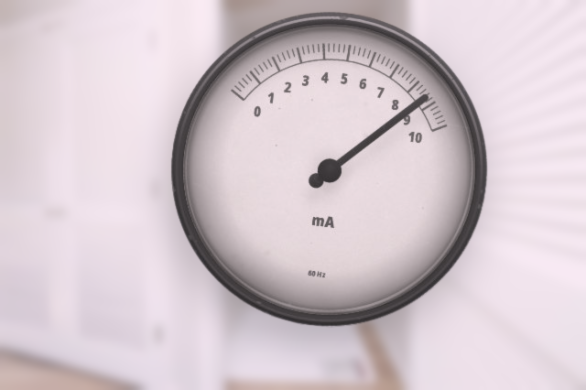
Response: 8.6
